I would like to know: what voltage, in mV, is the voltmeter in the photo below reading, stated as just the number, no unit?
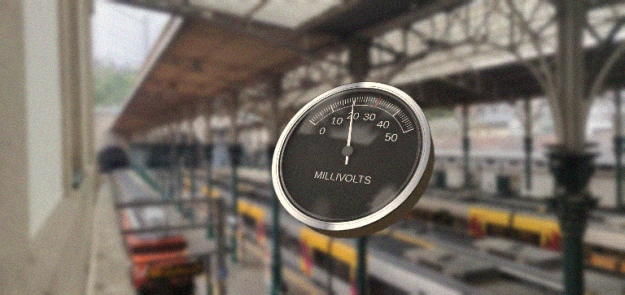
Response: 20
